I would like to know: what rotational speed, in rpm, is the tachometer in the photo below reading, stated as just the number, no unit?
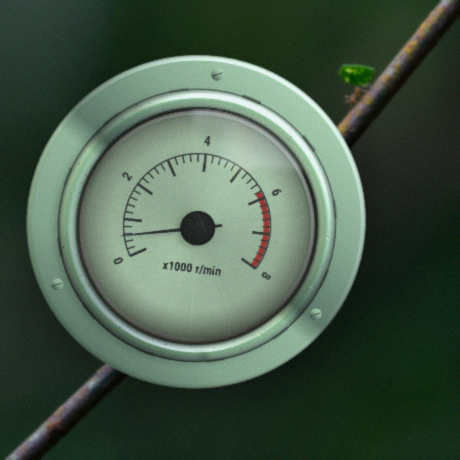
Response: 600
